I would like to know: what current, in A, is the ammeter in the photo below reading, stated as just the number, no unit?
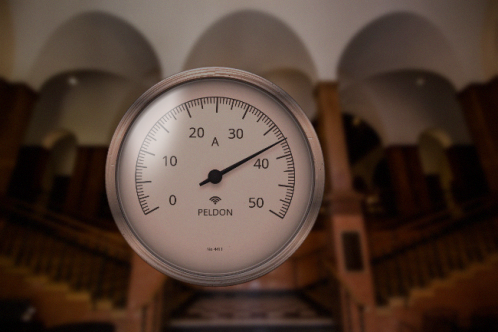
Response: 37.5
